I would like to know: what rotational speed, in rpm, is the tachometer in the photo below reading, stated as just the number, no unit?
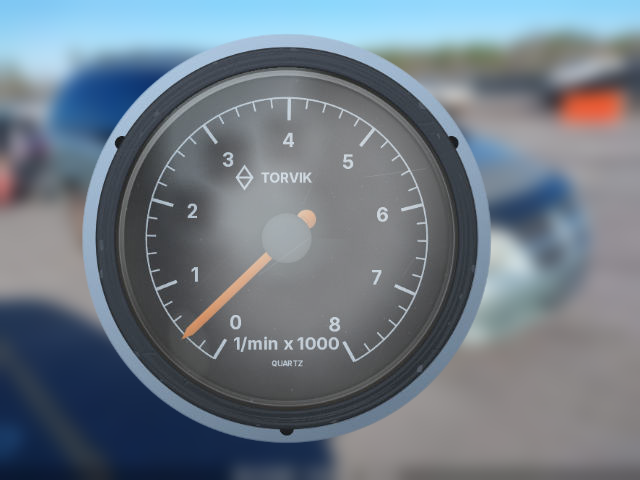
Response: 400
